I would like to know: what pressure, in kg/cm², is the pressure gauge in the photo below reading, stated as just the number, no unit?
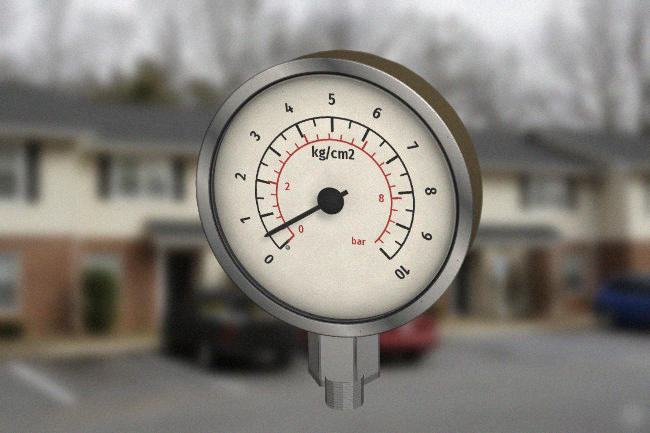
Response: 0.5
